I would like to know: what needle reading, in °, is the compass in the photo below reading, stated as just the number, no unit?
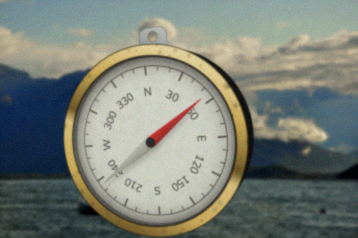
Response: 55
